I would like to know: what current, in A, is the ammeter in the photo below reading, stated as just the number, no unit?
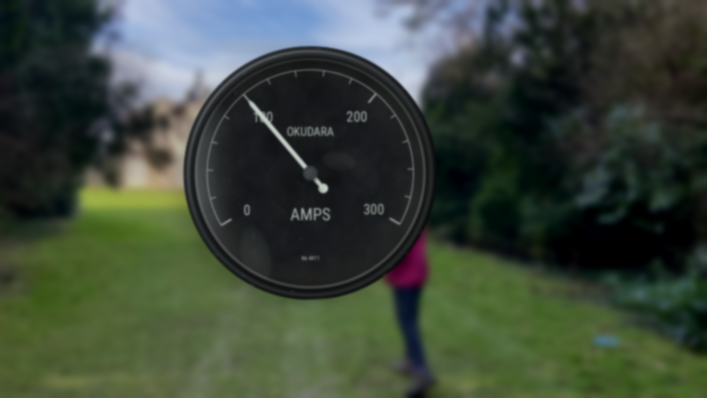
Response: 100
